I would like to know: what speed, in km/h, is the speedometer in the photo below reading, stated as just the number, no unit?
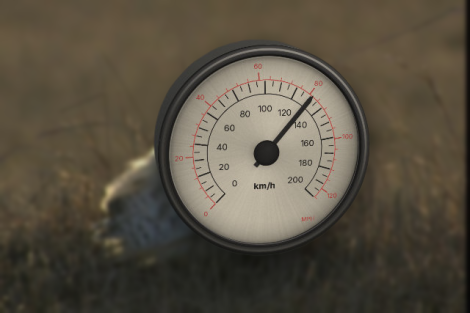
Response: 130
